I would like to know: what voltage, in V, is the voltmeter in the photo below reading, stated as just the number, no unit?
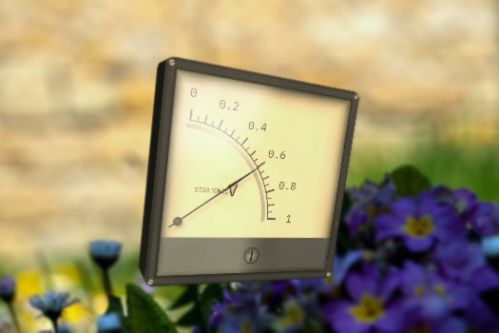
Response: 0.6
